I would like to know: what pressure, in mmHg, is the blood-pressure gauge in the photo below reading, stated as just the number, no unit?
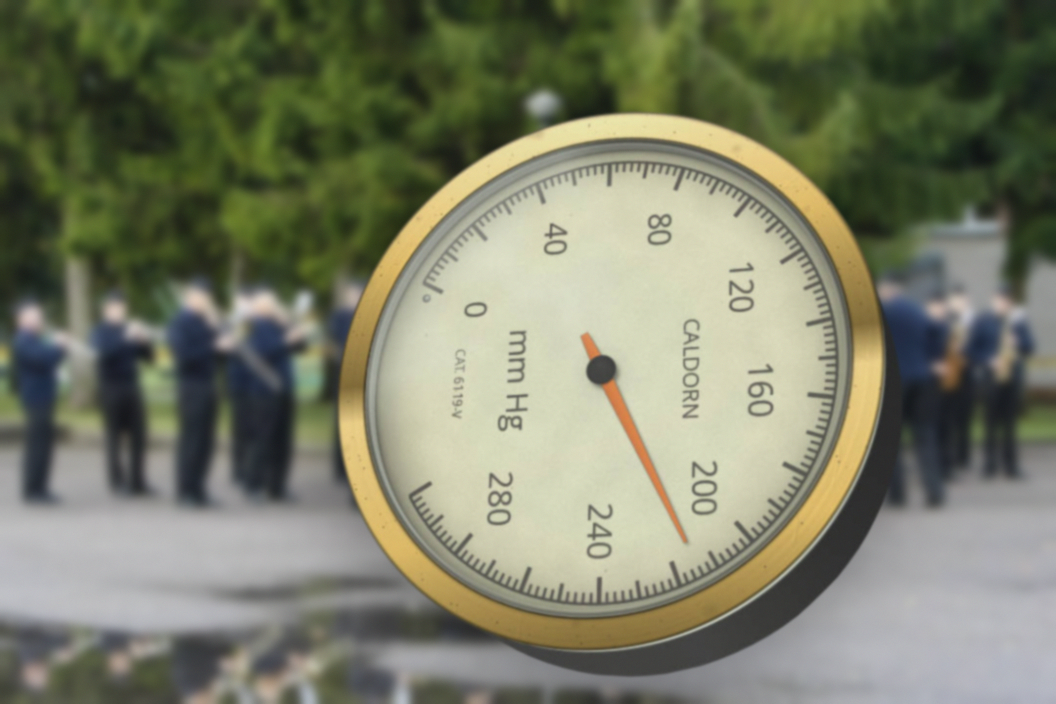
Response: 214
